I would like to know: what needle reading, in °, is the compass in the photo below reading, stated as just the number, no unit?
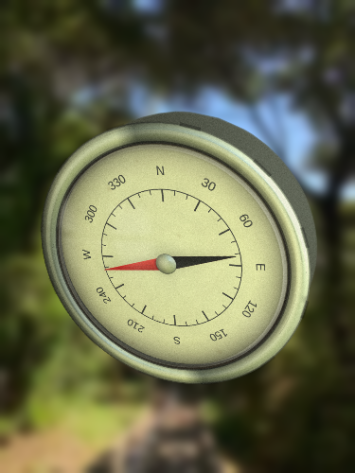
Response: 260
